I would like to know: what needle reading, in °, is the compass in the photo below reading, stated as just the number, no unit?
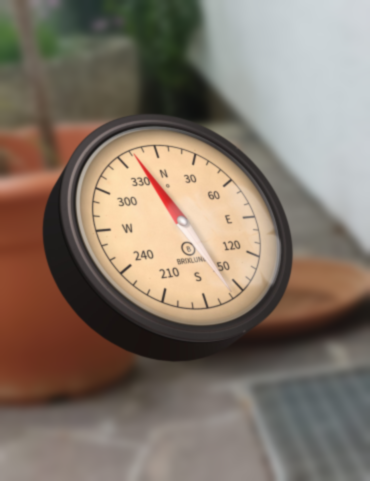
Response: 340
